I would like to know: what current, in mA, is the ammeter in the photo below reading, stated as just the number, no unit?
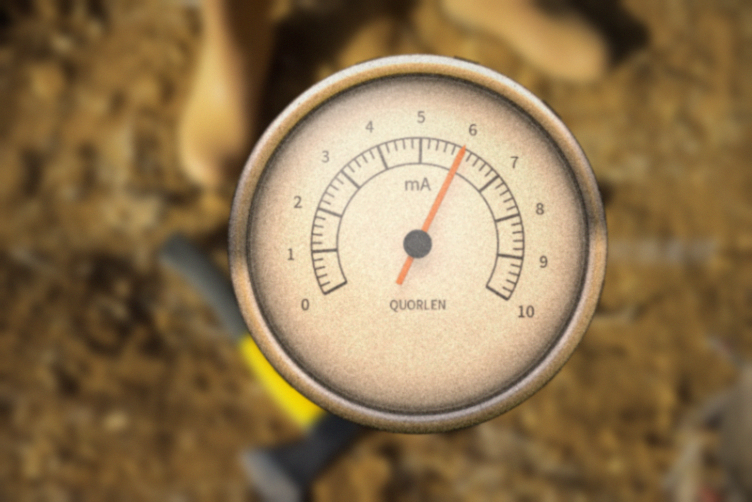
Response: 6
